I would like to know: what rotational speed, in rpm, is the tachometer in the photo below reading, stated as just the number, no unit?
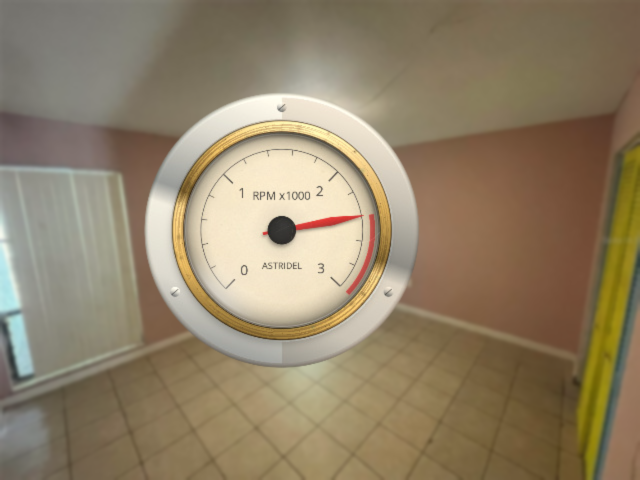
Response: 2400
